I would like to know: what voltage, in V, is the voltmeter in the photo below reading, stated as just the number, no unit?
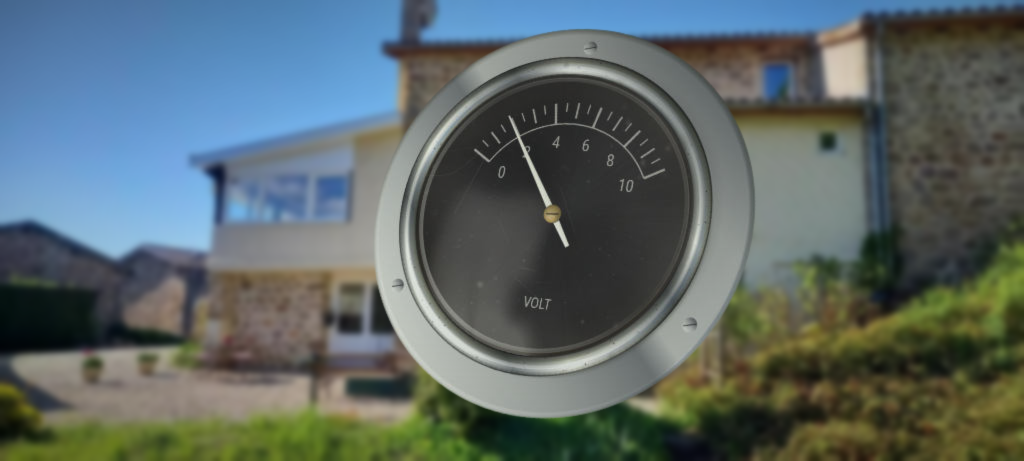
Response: 2
